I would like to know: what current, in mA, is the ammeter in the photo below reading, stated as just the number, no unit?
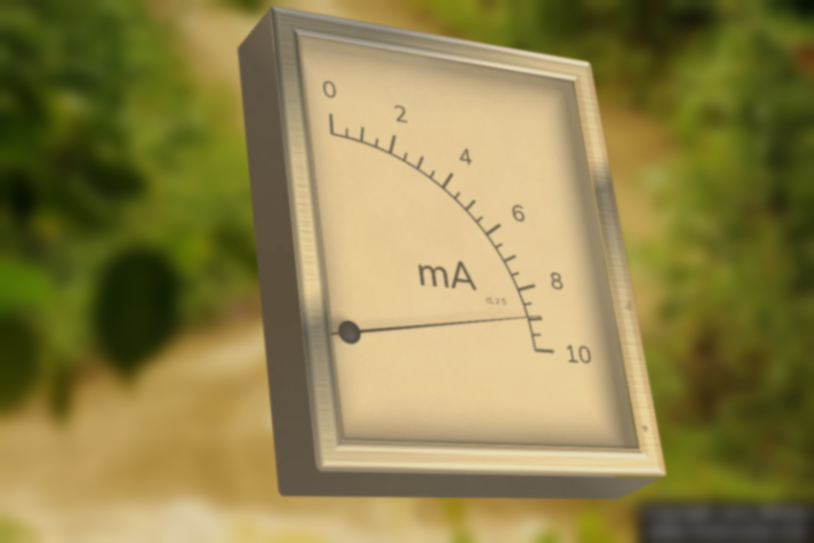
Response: 9
